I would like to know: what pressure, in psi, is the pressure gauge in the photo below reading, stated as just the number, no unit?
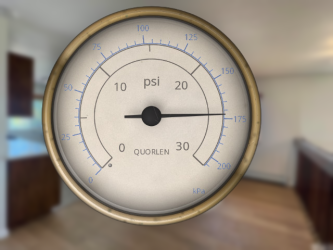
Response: 25
